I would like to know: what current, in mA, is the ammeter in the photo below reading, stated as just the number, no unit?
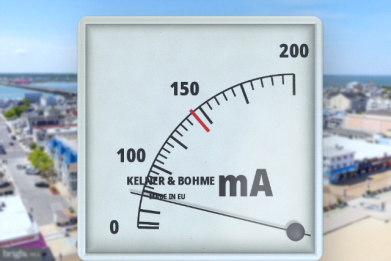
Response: 70
